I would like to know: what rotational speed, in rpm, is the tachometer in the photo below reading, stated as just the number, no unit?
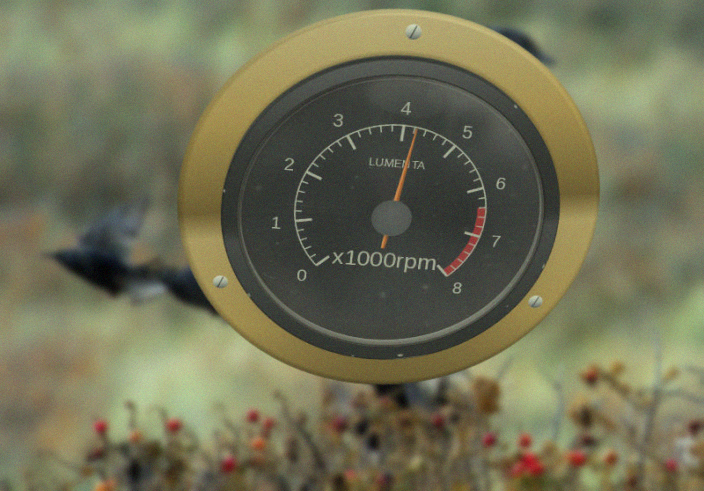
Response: 4200
